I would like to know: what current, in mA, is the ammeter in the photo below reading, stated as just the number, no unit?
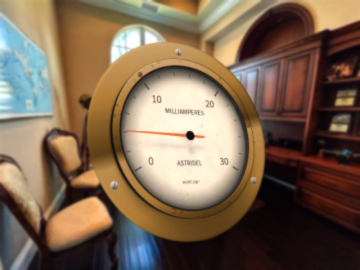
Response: 4
